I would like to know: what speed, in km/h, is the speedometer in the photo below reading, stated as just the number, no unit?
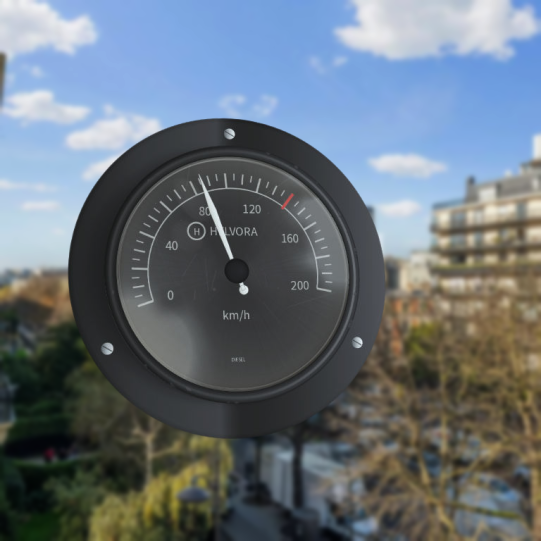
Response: 85
